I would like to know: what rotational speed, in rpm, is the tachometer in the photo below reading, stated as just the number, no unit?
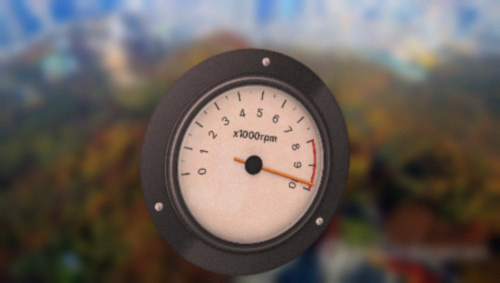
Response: 9750
